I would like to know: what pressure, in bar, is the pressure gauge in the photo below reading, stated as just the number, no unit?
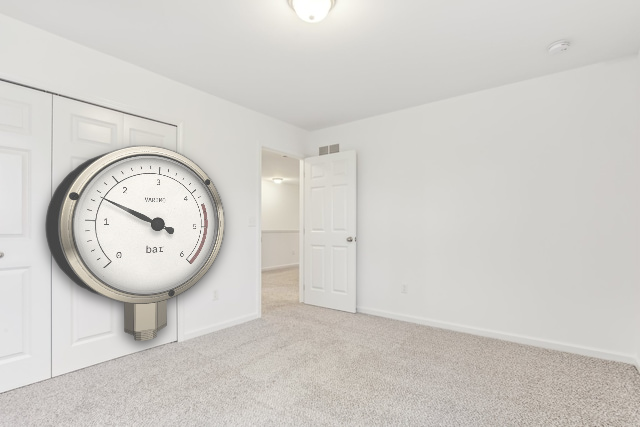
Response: 1.5
